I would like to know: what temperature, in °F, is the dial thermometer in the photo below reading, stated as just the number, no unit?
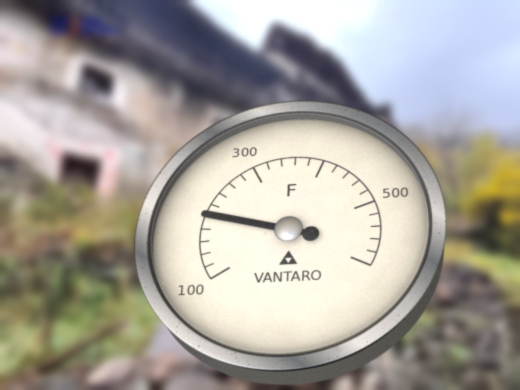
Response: 200
